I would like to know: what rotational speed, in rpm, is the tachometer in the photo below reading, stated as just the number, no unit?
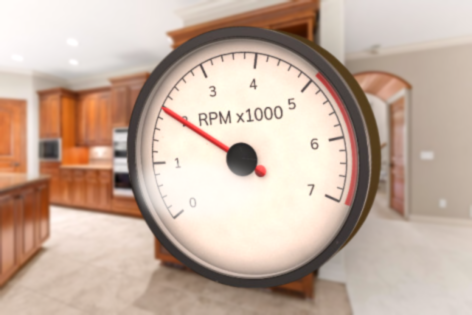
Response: 2000
